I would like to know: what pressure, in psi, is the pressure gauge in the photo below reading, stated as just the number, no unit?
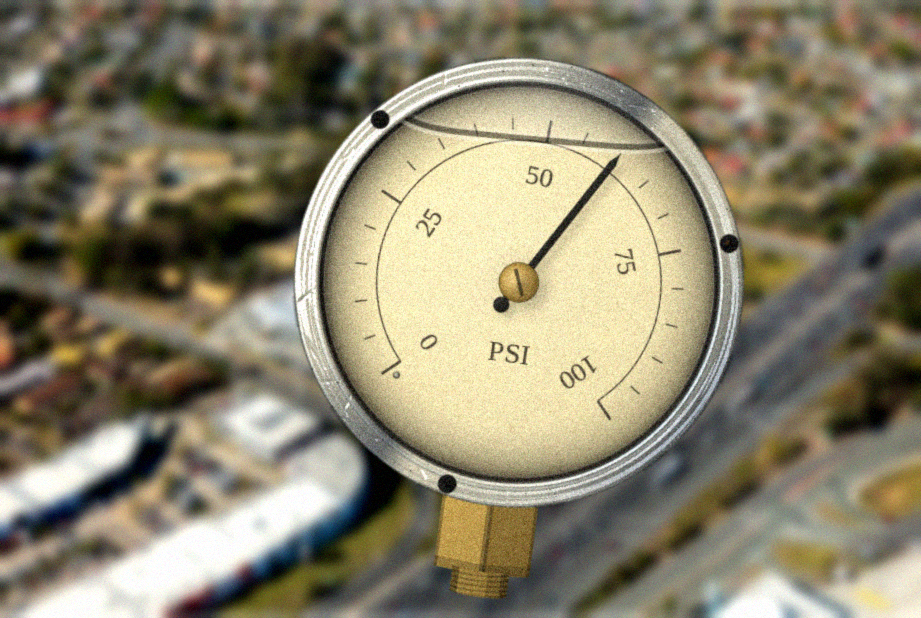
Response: 60
